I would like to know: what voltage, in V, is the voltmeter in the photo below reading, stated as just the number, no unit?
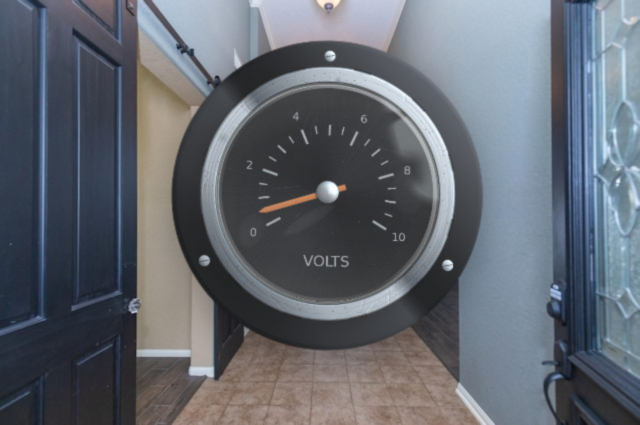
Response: 0.5
